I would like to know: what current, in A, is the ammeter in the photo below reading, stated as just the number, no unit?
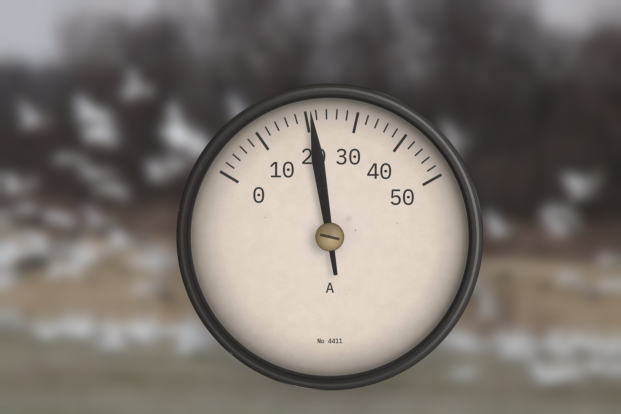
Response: 21
